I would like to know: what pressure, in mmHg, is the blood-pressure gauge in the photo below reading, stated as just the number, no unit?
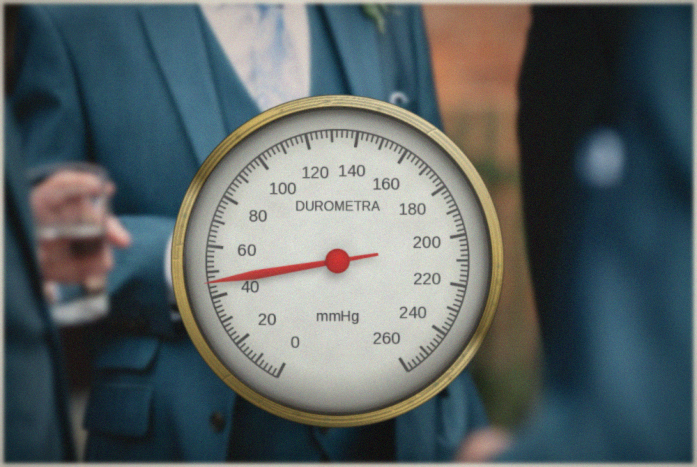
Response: 46
